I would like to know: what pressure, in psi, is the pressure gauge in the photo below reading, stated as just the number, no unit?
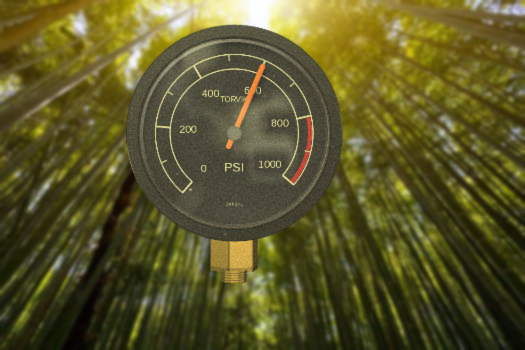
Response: 600
